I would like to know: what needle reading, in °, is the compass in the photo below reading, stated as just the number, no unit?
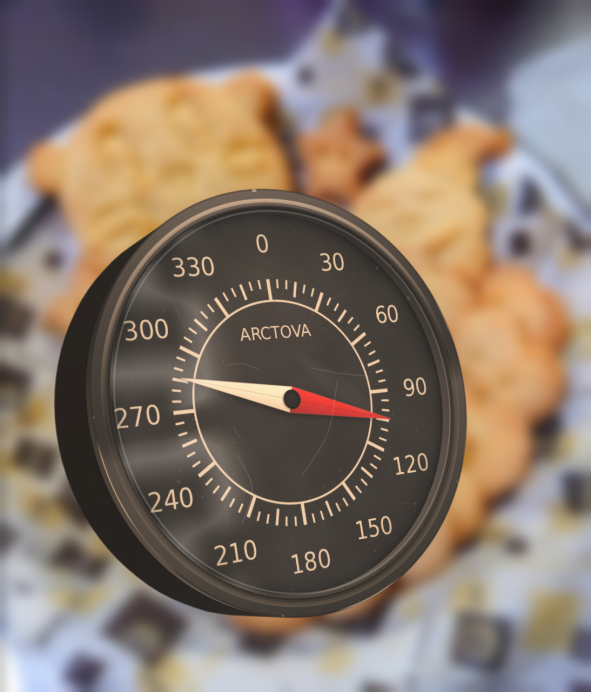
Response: 105
